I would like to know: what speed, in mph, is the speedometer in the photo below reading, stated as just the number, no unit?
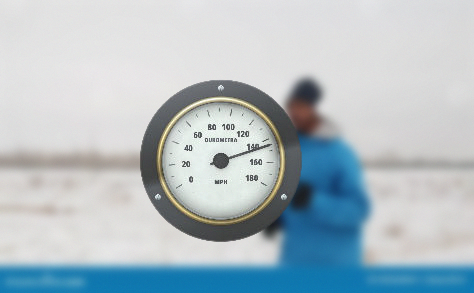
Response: 145
